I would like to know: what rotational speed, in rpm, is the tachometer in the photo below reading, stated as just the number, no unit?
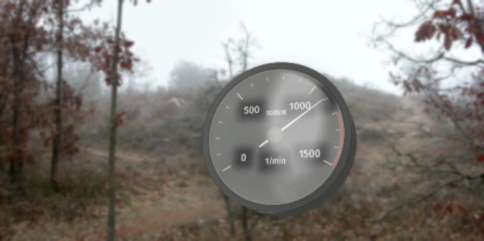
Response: 1100
